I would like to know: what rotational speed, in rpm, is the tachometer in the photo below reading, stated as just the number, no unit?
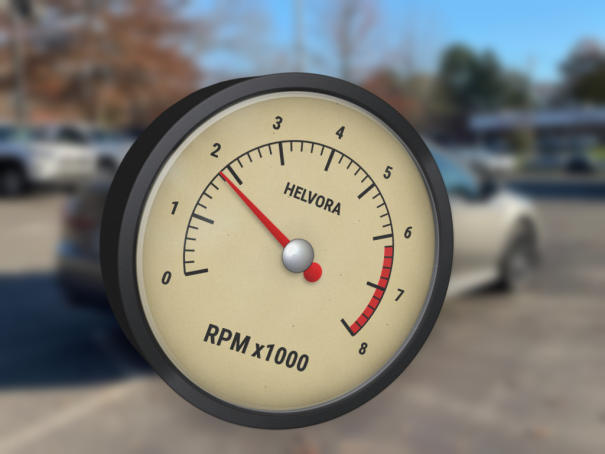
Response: 1800
